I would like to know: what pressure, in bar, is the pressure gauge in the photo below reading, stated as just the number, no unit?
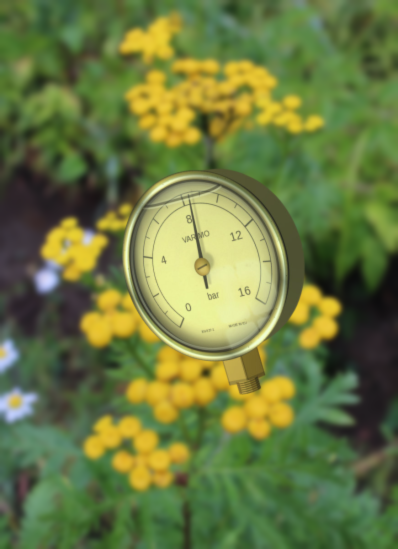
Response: 8.5
